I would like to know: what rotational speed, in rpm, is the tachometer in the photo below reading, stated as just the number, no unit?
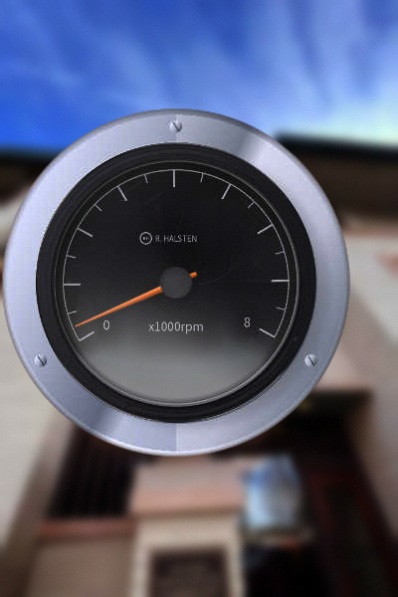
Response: 250
